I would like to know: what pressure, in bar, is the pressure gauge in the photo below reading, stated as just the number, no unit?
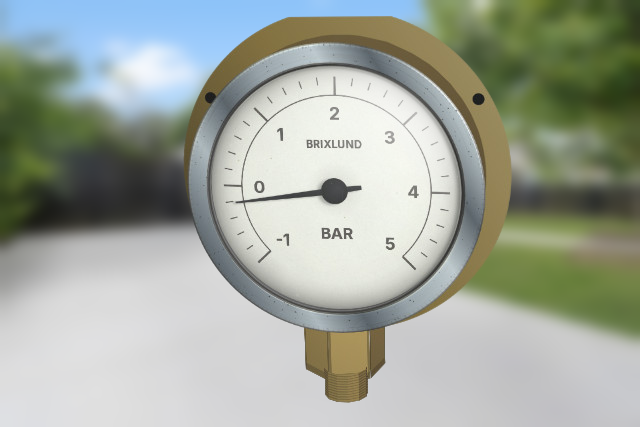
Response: -0.2
